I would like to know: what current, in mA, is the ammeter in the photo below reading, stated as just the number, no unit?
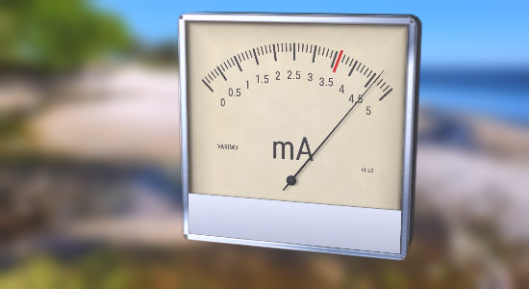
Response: 4.6
